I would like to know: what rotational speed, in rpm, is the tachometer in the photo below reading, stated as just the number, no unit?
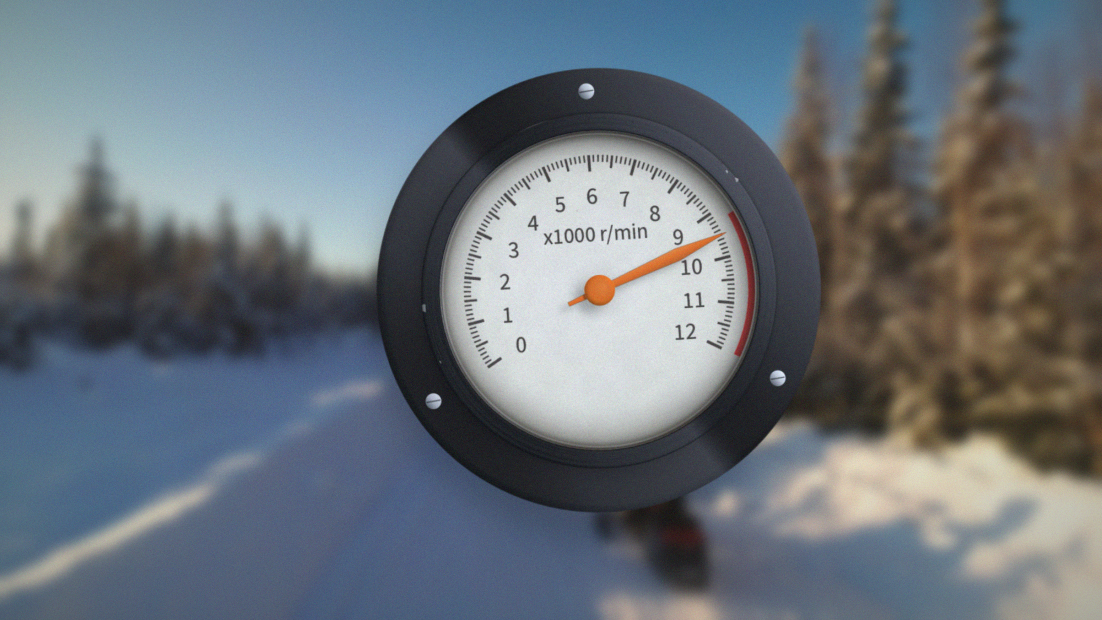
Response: 9500
